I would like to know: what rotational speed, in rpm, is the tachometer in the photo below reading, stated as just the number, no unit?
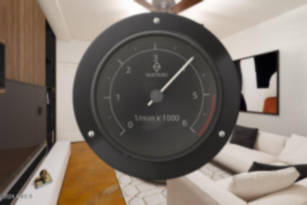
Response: 4000
